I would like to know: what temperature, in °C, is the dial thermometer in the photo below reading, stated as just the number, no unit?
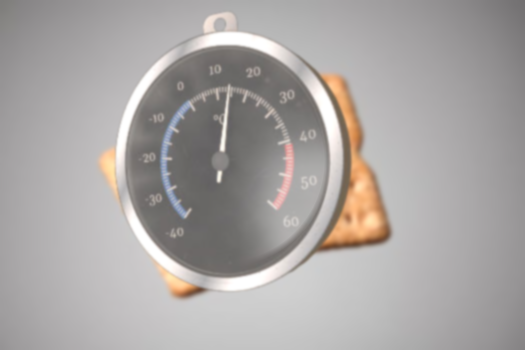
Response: 15
